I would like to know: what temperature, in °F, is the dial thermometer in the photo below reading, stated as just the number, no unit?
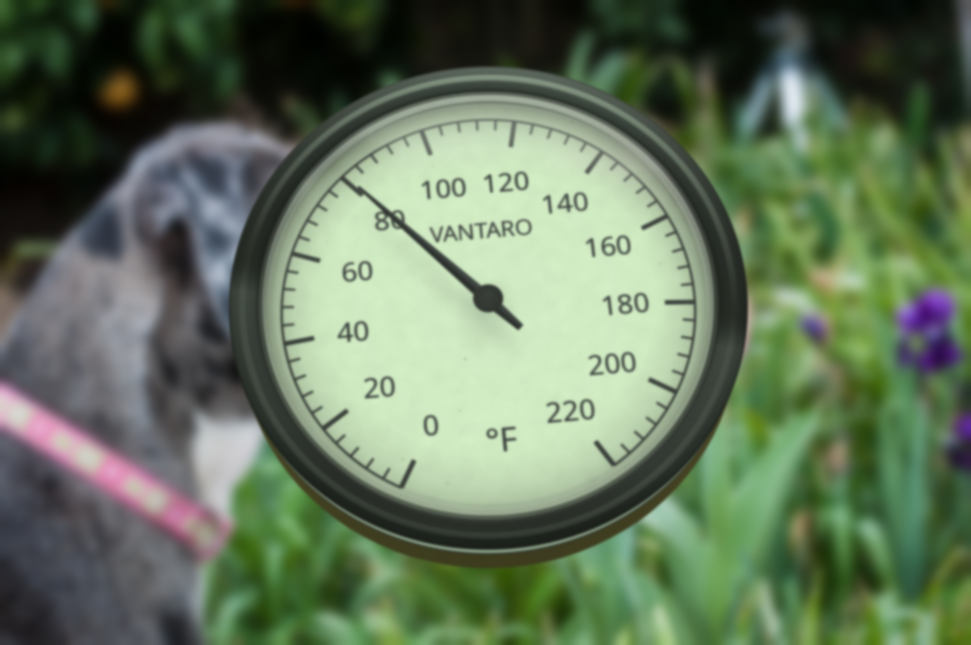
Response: 80
